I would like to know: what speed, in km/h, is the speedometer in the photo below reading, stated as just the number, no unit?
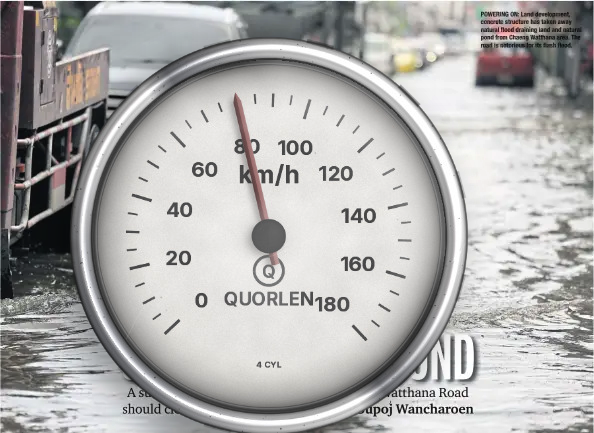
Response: 80
